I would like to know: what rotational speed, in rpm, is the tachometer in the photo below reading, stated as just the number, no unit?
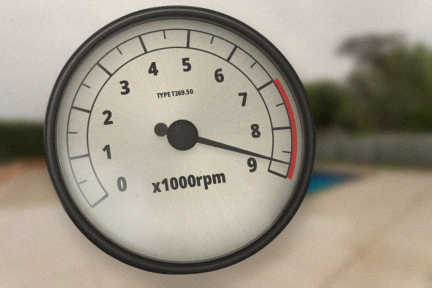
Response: 8750
